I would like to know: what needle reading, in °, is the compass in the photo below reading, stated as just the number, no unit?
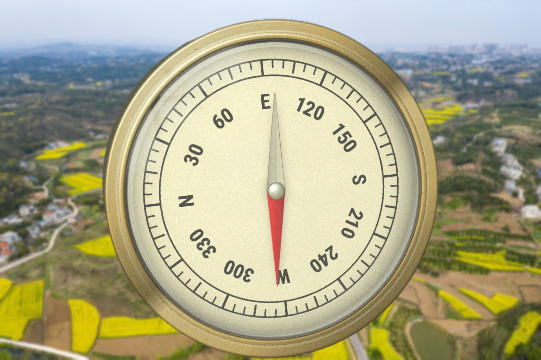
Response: 275
